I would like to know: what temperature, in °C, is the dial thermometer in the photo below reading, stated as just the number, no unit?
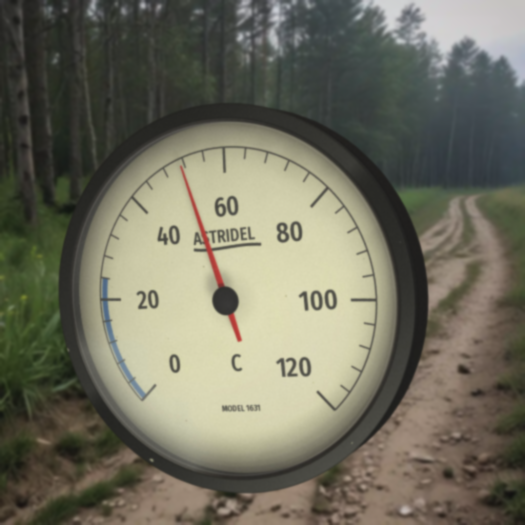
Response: 52
